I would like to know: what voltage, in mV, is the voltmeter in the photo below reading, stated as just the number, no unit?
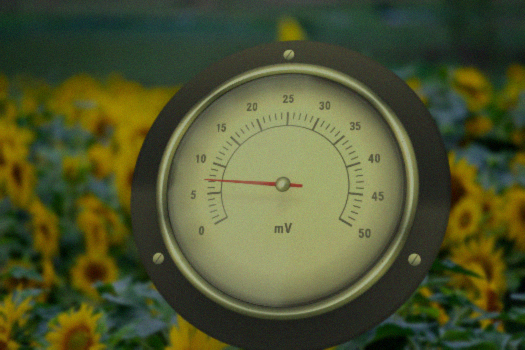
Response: 7
